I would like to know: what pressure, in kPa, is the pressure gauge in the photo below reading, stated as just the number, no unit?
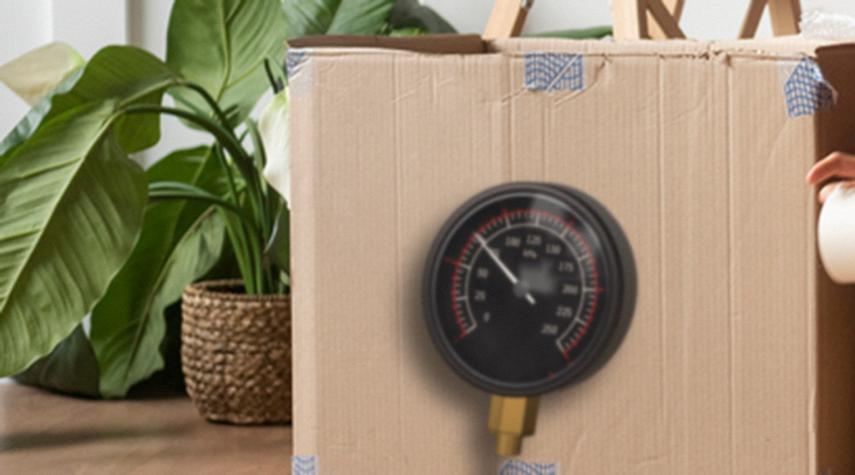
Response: 75
